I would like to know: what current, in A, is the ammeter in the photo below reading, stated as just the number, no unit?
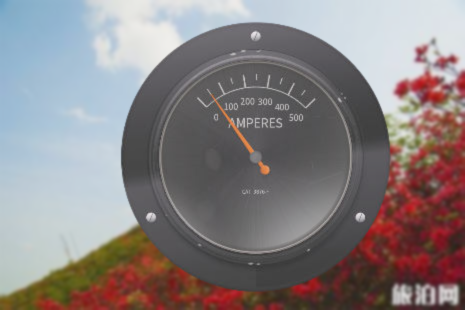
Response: 50
